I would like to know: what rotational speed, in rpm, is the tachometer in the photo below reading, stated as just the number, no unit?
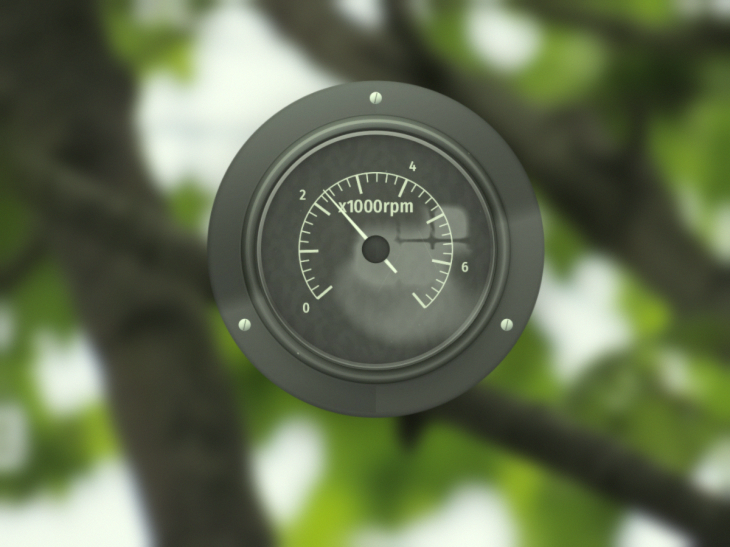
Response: 2300
